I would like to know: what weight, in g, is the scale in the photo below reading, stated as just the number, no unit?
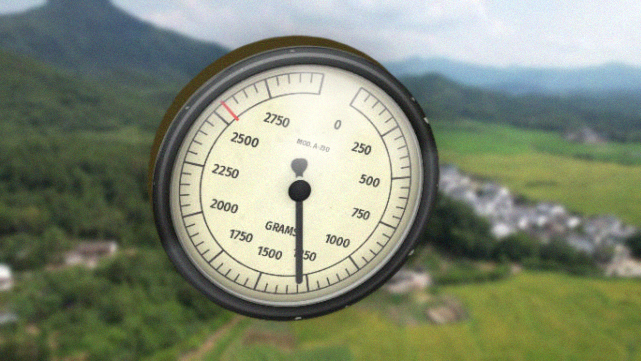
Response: 1300
